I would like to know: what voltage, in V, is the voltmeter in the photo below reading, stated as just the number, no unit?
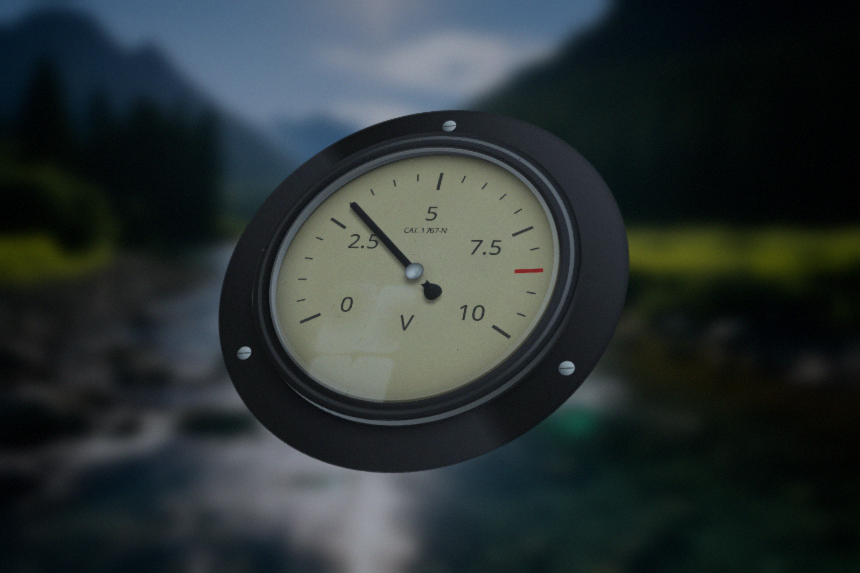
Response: 3
